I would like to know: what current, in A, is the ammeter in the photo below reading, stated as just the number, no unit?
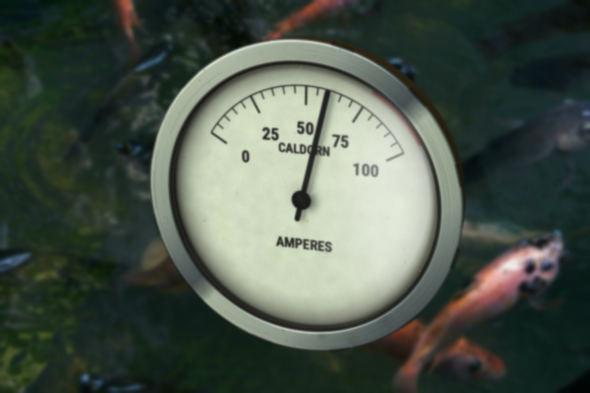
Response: 60
